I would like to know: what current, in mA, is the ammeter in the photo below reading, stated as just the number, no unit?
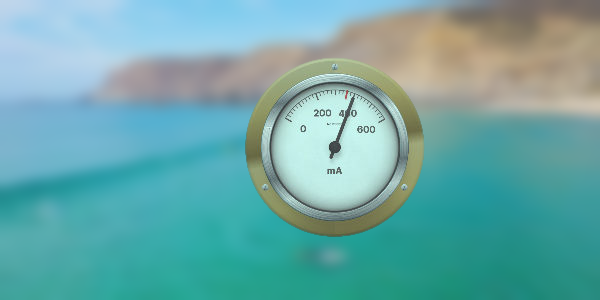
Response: 400
